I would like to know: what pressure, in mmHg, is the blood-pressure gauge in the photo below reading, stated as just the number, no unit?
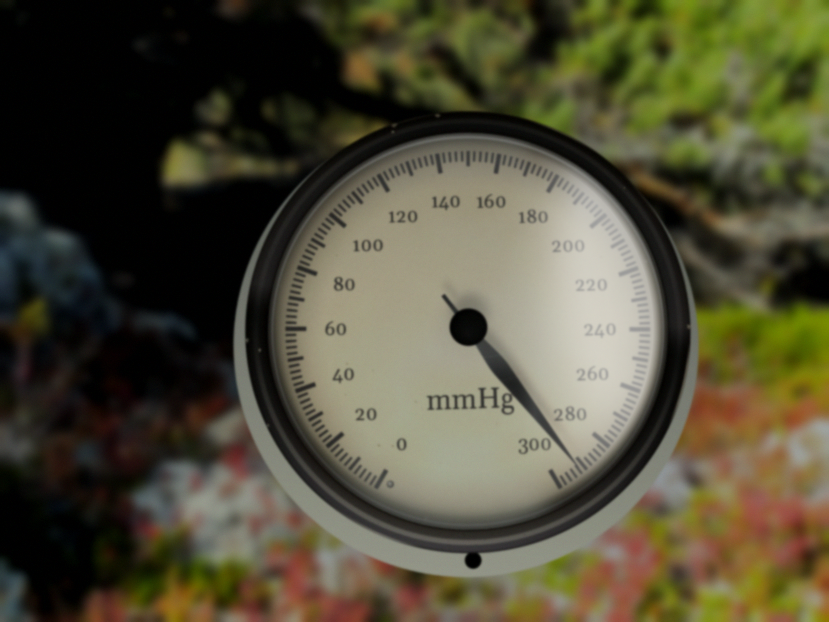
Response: 292
